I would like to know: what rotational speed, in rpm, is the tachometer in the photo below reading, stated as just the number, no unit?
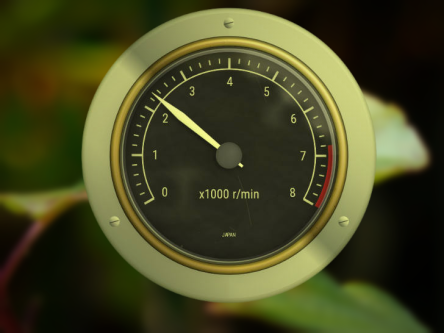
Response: 2300
